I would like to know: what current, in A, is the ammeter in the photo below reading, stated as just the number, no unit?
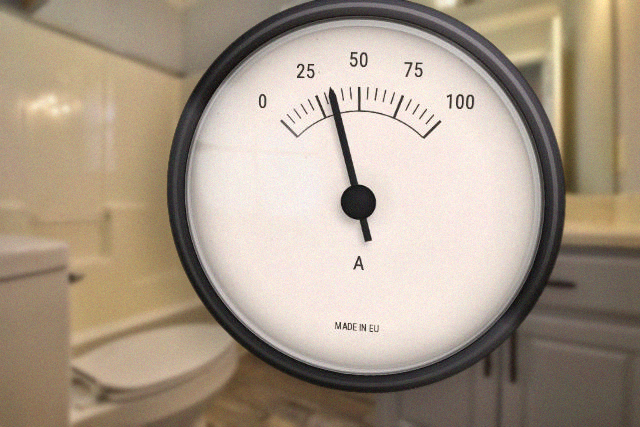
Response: 35
